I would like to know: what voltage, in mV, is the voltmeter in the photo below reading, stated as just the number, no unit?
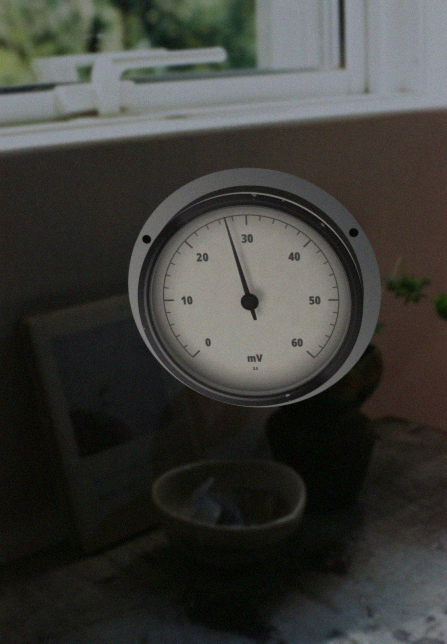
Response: 27
